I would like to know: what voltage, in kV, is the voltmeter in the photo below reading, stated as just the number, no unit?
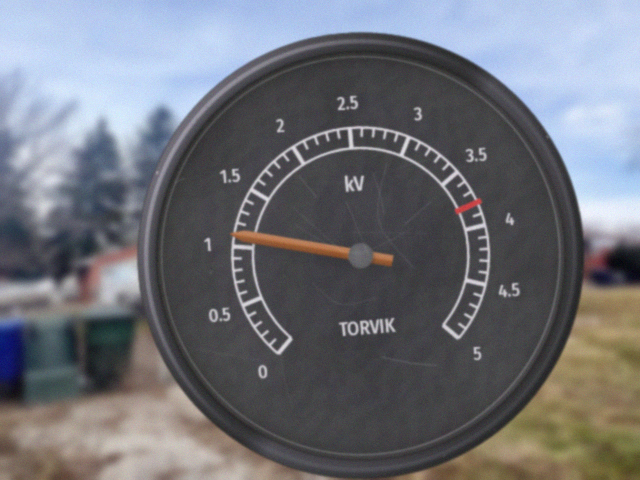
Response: 1.1
